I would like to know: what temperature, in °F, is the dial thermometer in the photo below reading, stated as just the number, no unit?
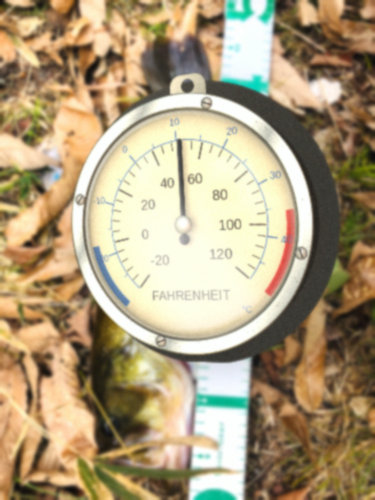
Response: 52
